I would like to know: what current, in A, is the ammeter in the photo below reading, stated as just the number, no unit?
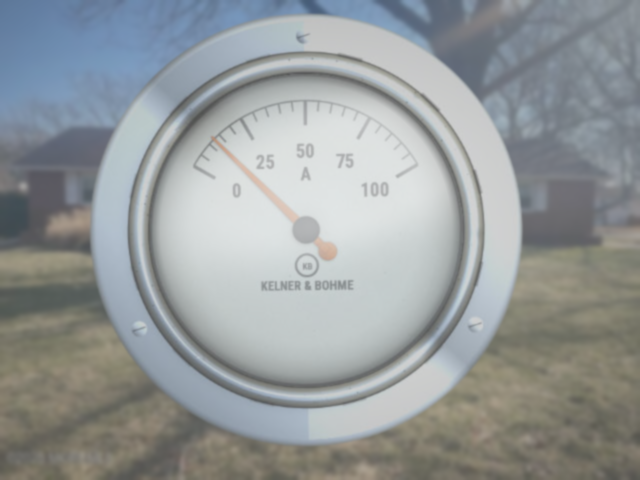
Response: 12.5
